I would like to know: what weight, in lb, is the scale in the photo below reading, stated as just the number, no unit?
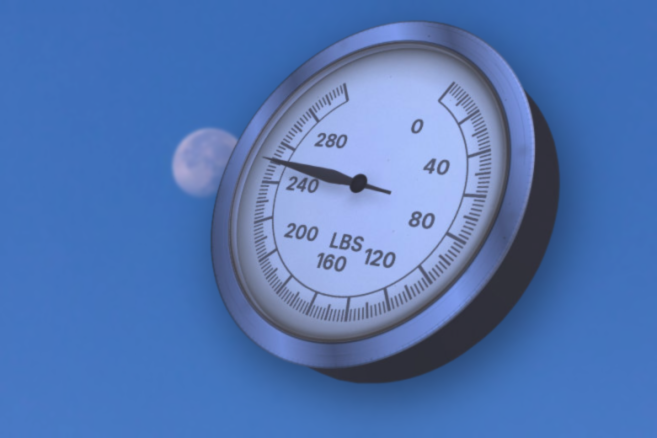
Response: 250
